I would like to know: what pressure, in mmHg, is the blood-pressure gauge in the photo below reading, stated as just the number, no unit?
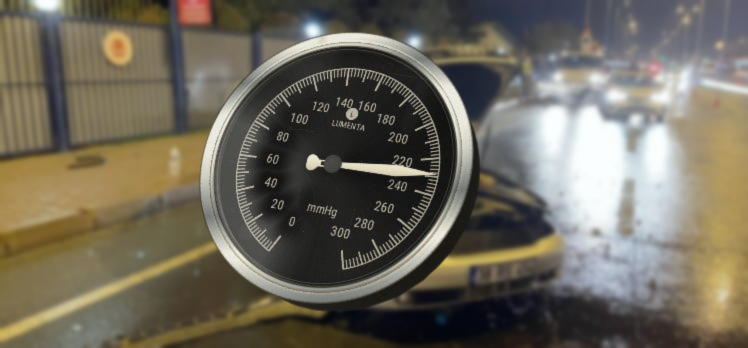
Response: 230
